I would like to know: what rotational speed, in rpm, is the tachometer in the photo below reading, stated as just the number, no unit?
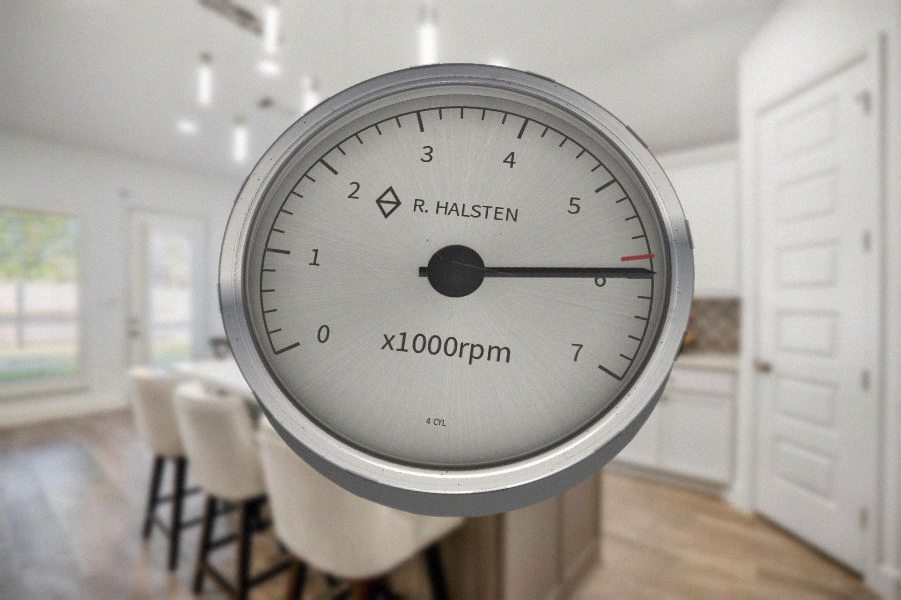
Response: 6000
